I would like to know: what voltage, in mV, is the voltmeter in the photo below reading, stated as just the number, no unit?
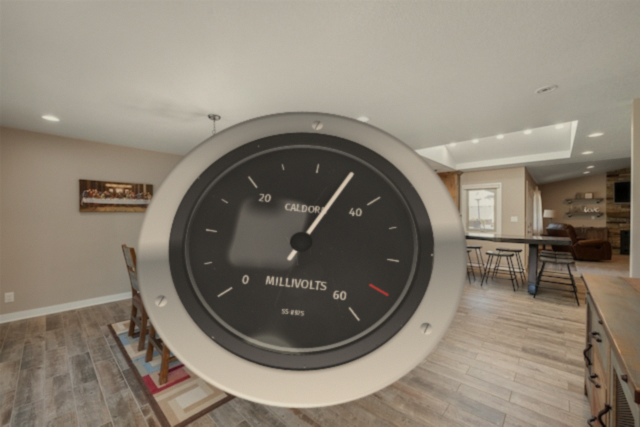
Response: 35
